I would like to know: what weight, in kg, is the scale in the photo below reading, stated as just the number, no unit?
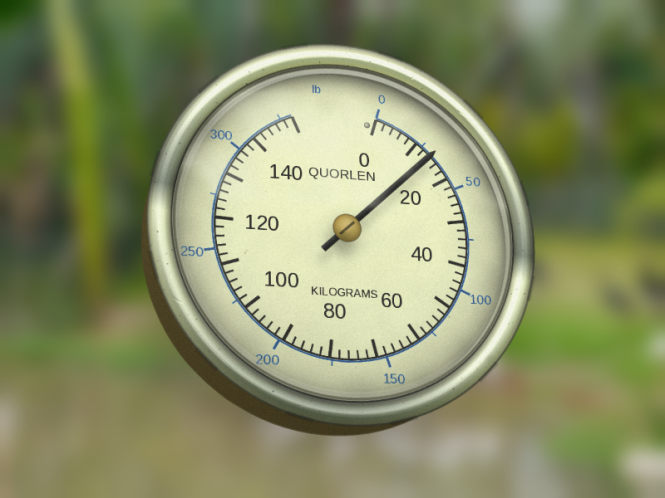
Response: 14
